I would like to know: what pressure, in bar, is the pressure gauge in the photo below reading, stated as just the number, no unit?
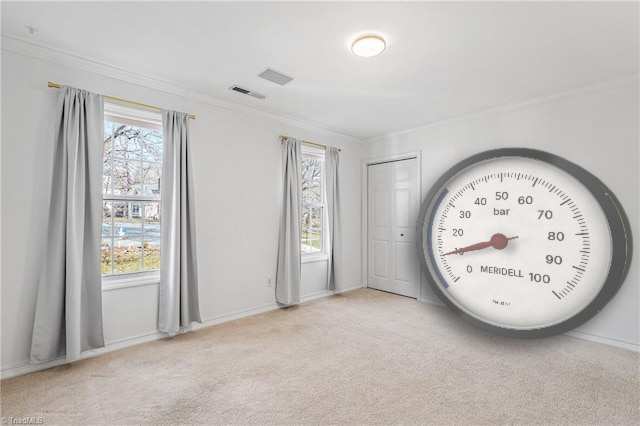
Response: 10
